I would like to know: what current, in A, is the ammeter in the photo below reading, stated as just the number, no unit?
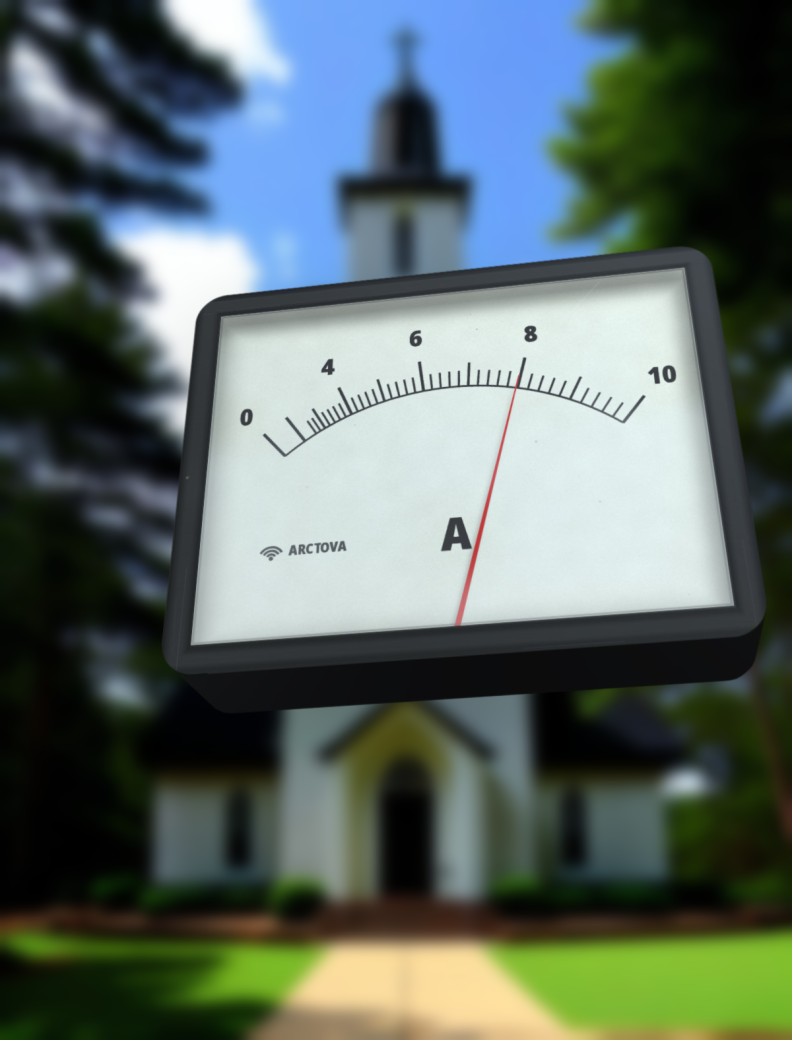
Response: 8
